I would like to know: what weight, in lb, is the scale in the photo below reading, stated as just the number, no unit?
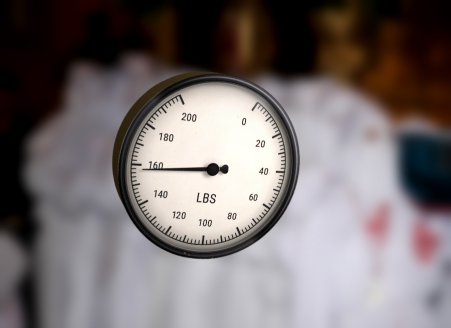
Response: 158
